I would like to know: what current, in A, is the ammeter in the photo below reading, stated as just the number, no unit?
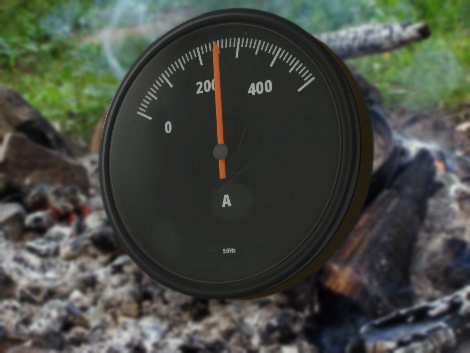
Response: 250
